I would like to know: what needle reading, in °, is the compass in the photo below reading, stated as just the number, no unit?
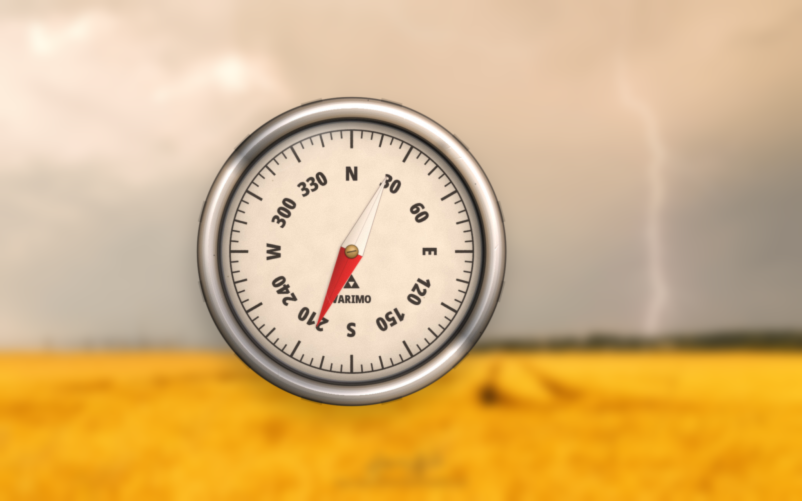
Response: 205
